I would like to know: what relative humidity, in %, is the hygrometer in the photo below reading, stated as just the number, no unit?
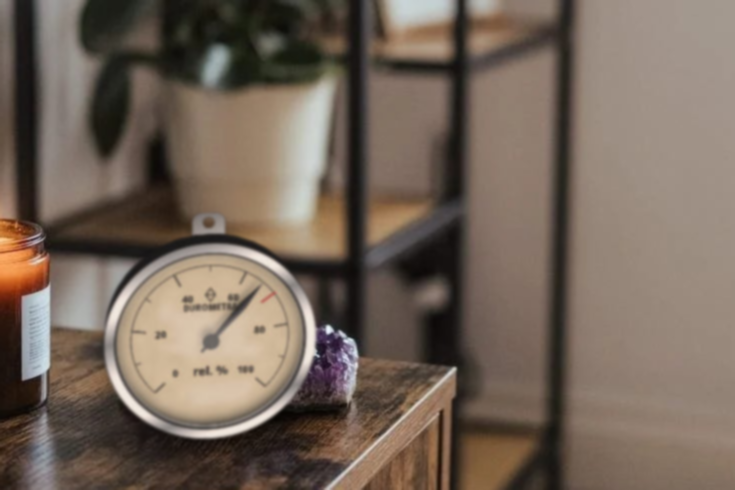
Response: 65
